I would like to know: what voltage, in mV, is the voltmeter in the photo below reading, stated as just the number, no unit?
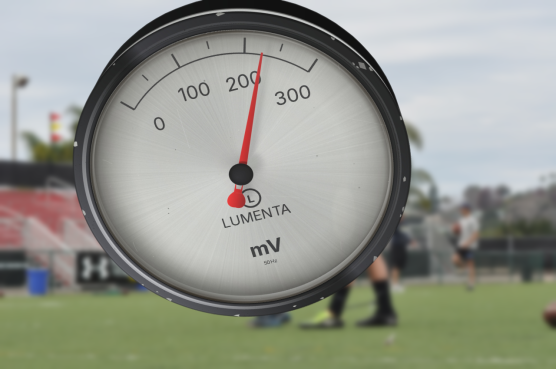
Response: 225
